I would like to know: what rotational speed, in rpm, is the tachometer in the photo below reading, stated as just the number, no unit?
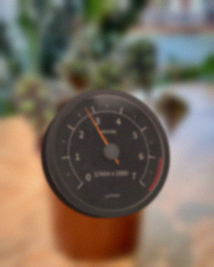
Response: 2750
